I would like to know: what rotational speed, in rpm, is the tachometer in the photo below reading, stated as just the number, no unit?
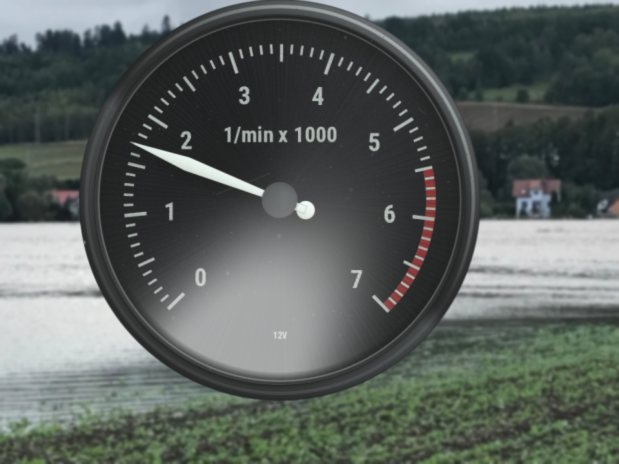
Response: 1700
